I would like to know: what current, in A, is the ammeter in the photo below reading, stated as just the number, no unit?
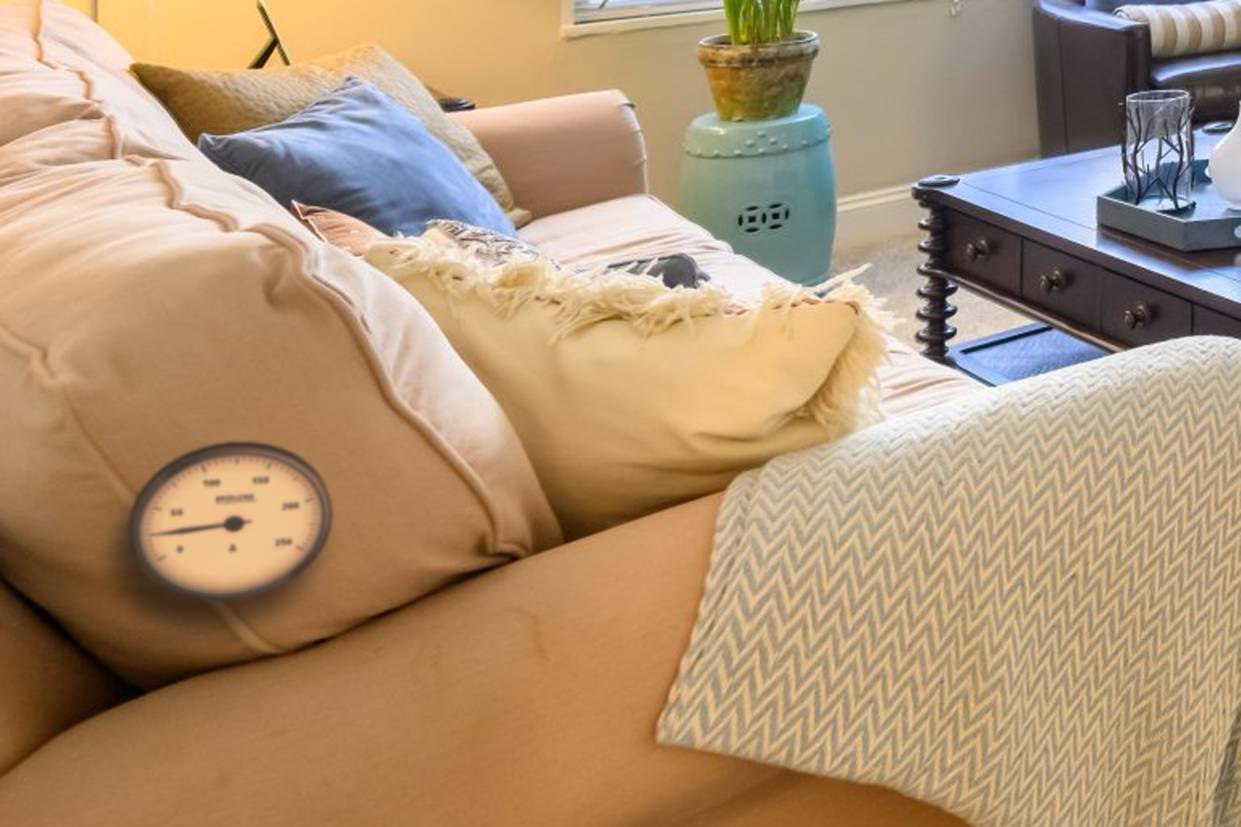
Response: 25
